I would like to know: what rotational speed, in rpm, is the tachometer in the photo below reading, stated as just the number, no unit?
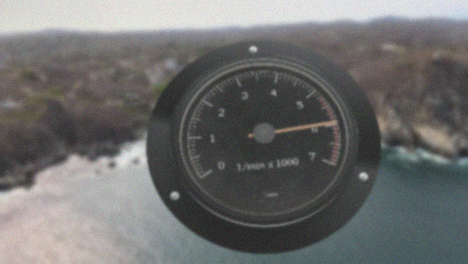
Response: 6000
